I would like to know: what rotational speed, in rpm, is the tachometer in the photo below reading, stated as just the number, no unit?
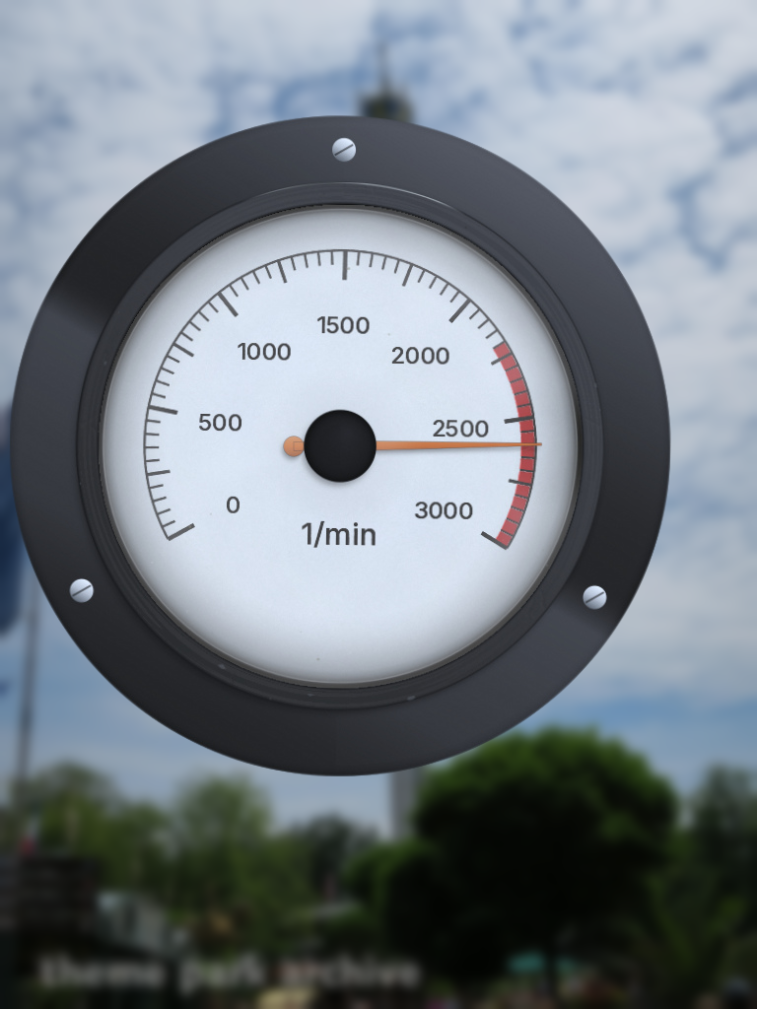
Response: 2600
